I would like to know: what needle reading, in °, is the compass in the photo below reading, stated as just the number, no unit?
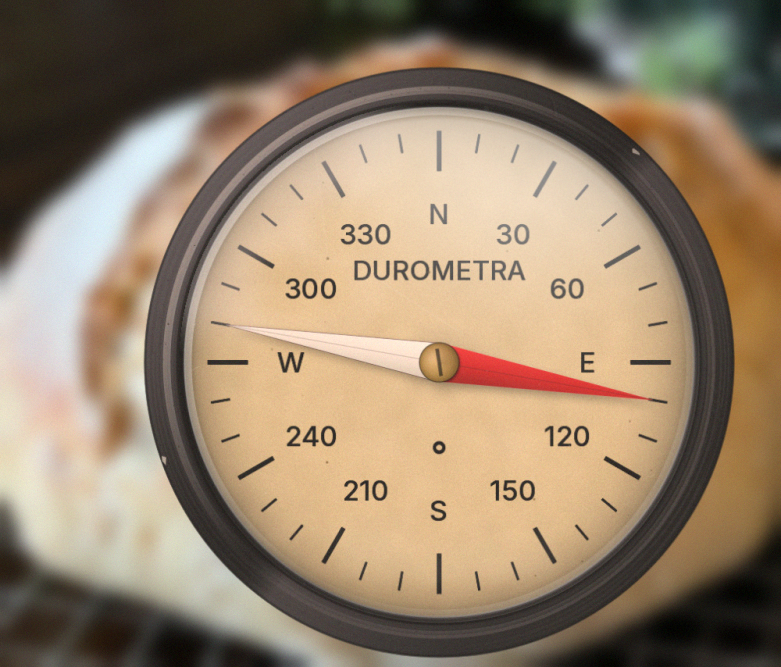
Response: 100
